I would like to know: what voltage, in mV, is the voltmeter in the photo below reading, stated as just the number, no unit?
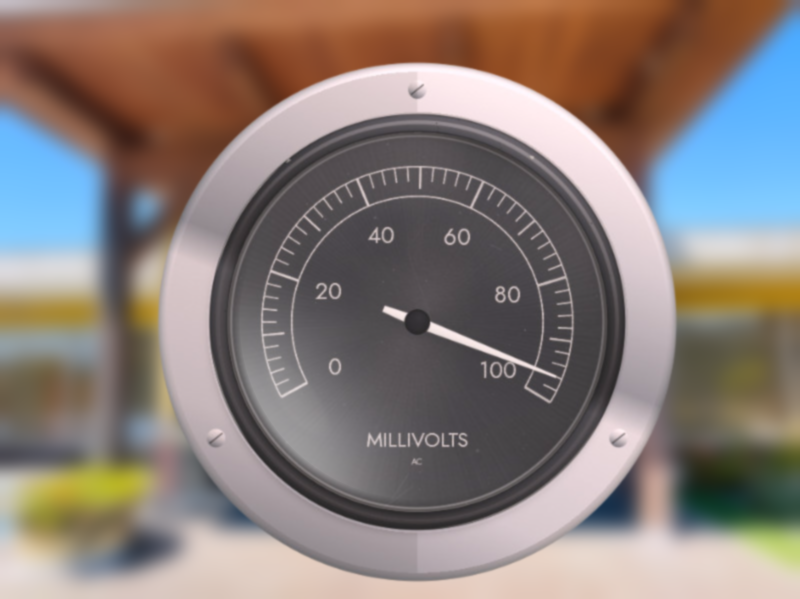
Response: 96
